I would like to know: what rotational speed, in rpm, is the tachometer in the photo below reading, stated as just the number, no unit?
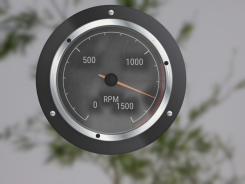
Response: 1300
